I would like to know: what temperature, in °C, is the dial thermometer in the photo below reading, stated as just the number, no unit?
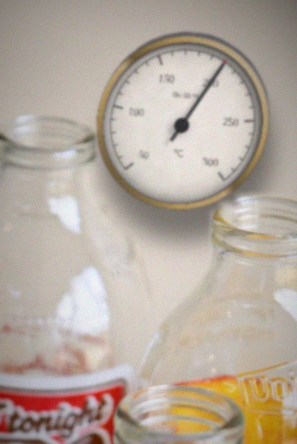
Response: 200
